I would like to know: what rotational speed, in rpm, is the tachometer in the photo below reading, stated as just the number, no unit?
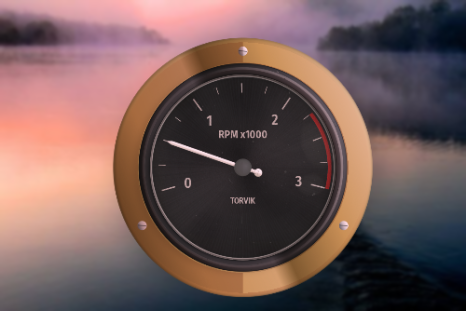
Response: 500
